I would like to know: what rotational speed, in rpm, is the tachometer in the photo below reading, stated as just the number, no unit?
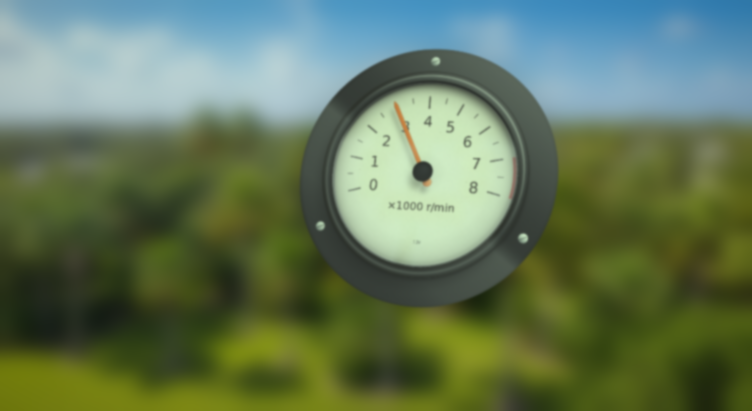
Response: 3000
